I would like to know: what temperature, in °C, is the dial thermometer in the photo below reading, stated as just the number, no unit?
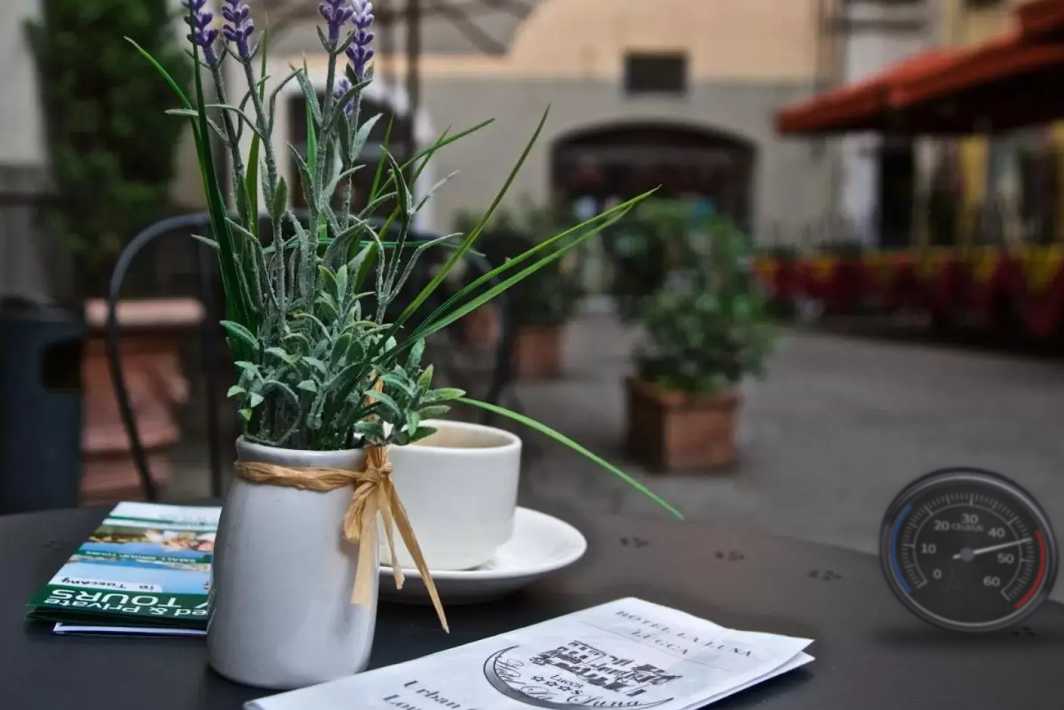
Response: 45
